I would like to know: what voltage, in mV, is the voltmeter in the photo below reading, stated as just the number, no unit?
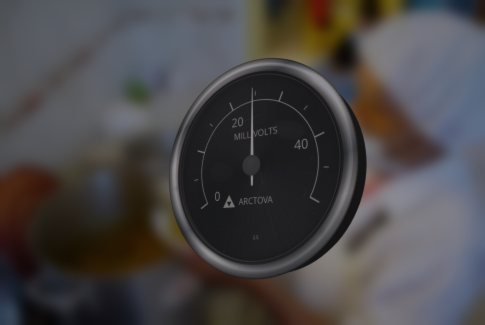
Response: 25
